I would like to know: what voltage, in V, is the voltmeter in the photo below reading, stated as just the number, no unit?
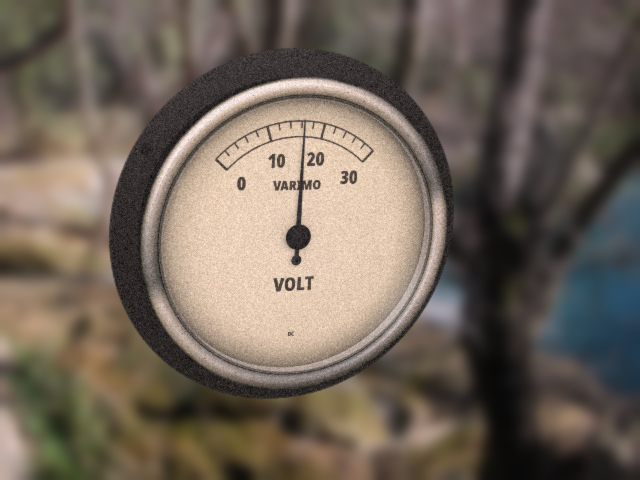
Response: 16
